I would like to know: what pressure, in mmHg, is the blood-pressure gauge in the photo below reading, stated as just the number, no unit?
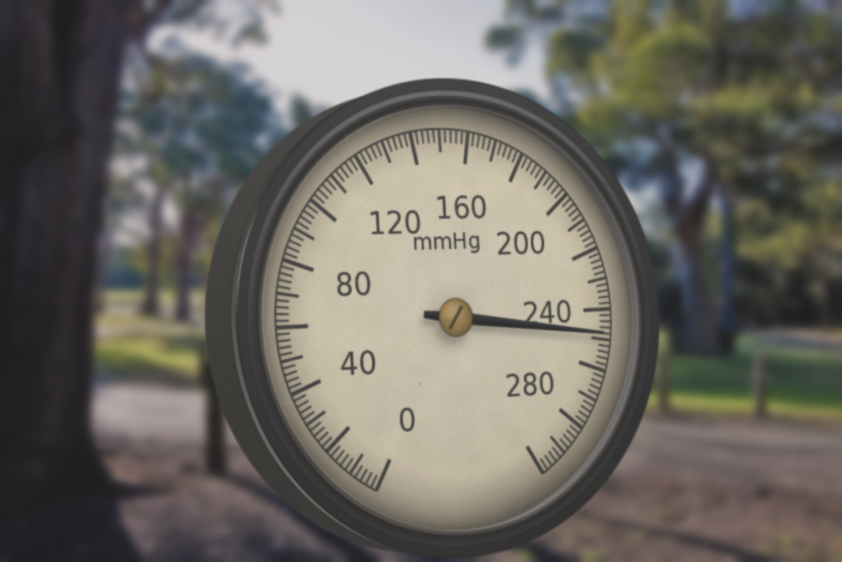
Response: 248
